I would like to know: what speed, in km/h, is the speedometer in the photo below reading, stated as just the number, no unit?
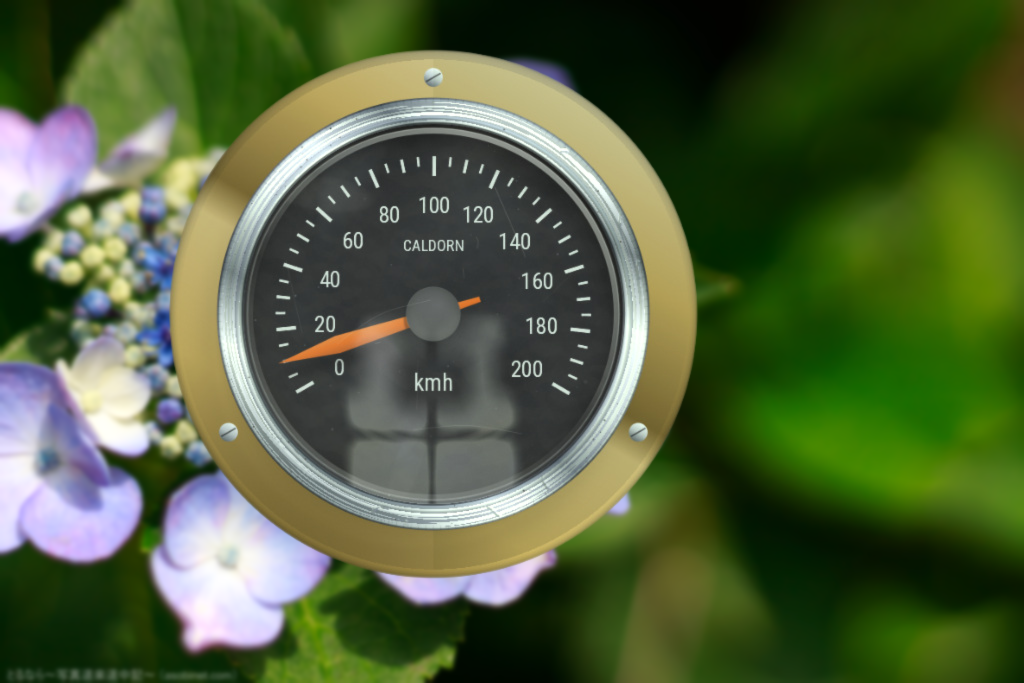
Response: 10
